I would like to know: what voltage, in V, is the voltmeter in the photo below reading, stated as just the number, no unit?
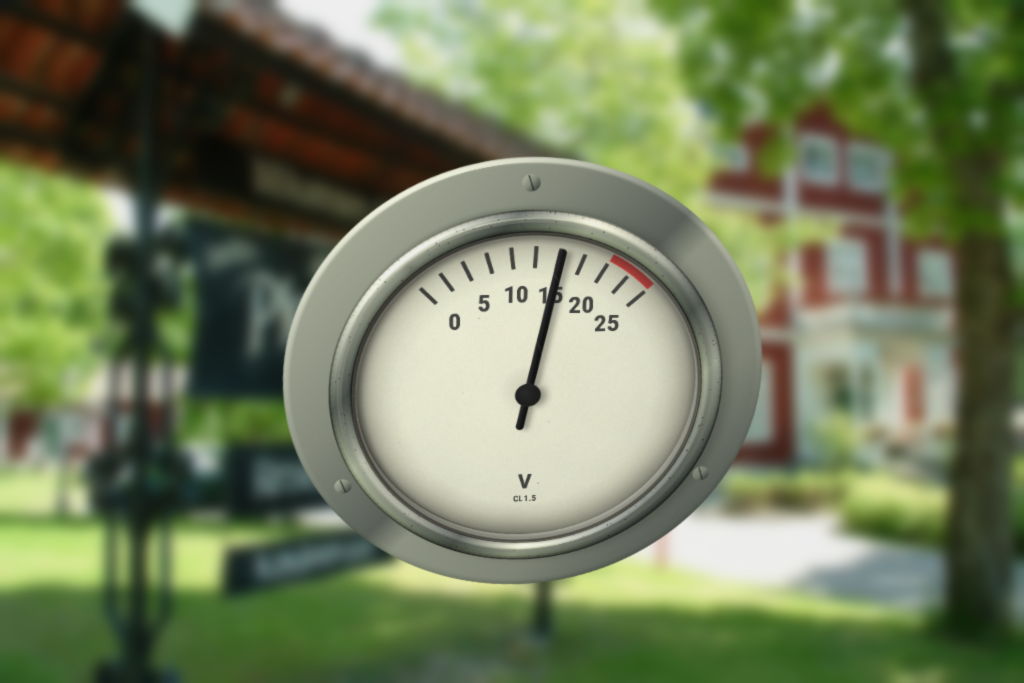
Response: 15
